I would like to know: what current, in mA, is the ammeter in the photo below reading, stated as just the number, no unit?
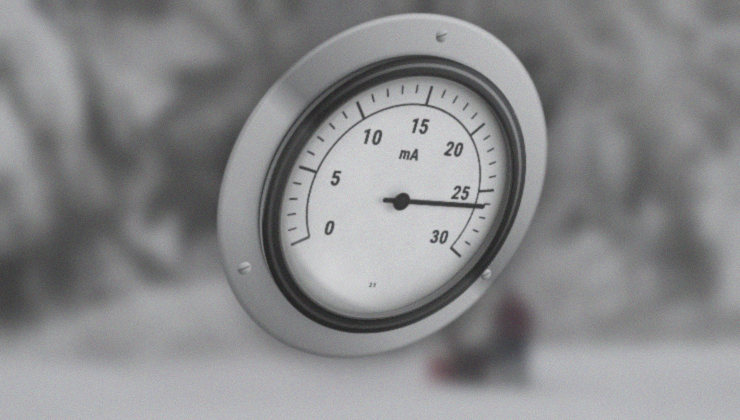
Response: 26
